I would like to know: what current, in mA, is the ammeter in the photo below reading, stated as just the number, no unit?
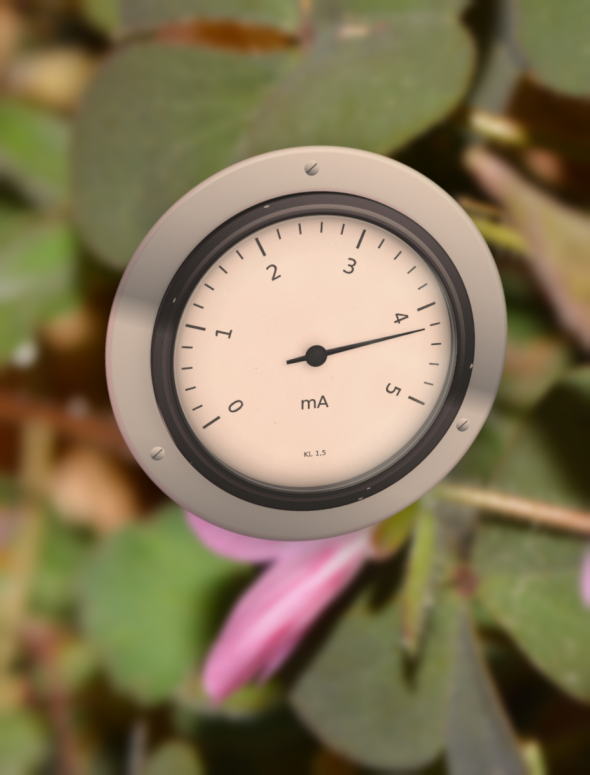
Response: 4.2
